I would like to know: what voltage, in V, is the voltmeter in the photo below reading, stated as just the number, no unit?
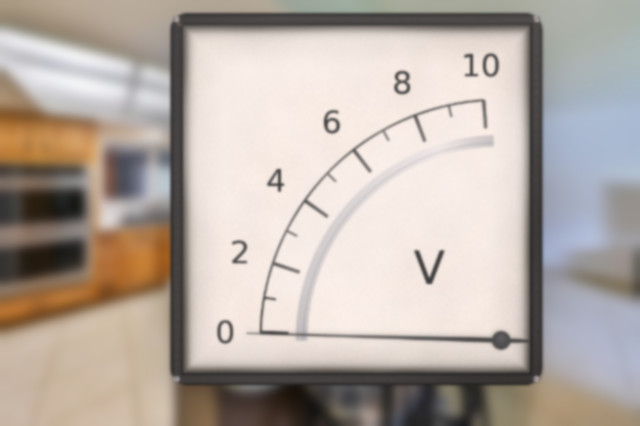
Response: 0
